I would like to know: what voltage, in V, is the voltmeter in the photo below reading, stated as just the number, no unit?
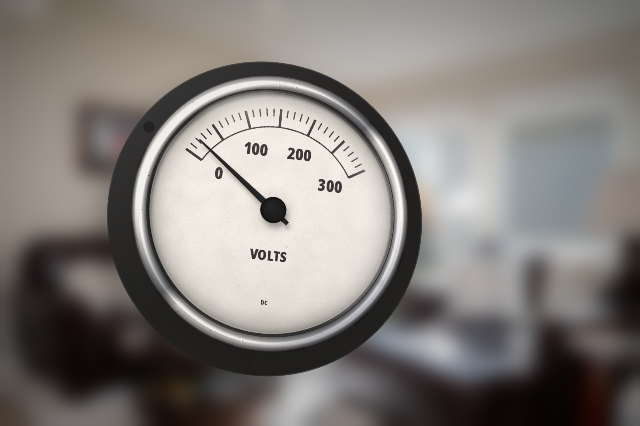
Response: 20
